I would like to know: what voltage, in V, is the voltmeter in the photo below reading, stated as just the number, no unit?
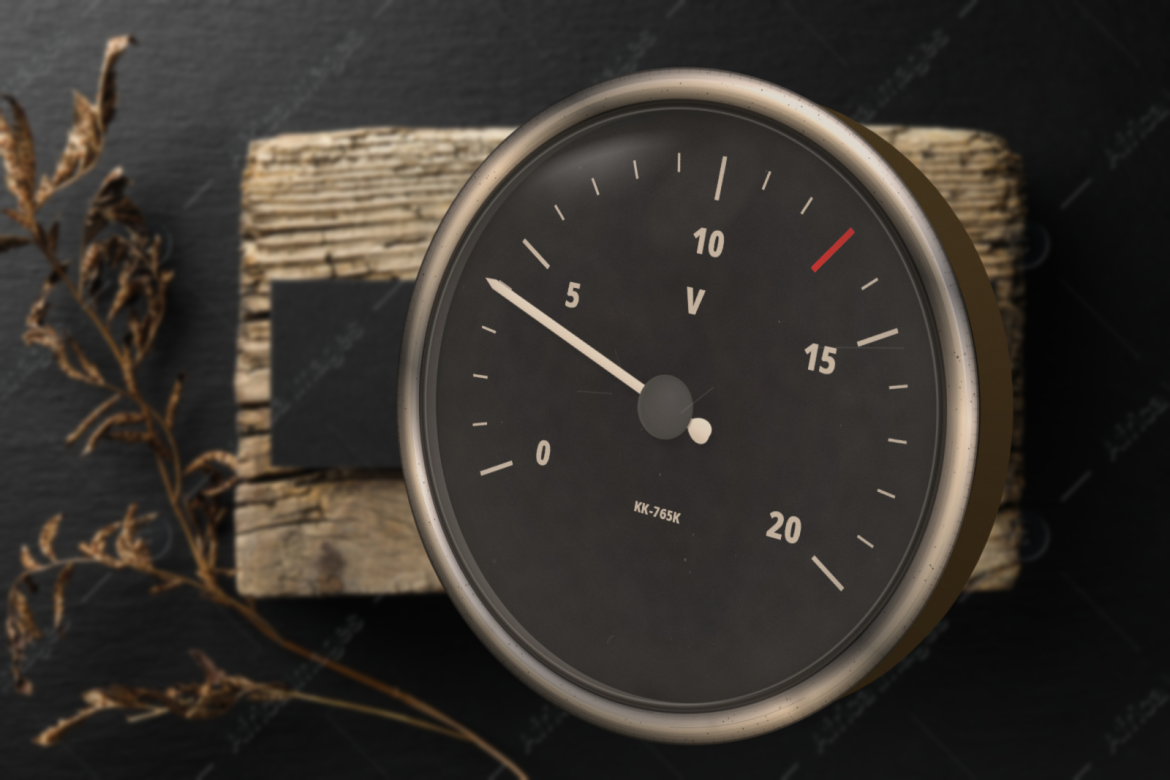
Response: 4
